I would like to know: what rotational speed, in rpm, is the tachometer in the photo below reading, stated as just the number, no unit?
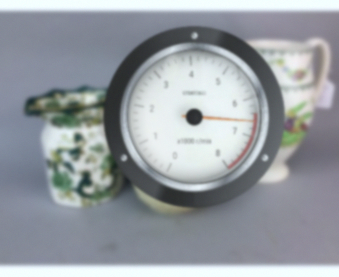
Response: 6600
